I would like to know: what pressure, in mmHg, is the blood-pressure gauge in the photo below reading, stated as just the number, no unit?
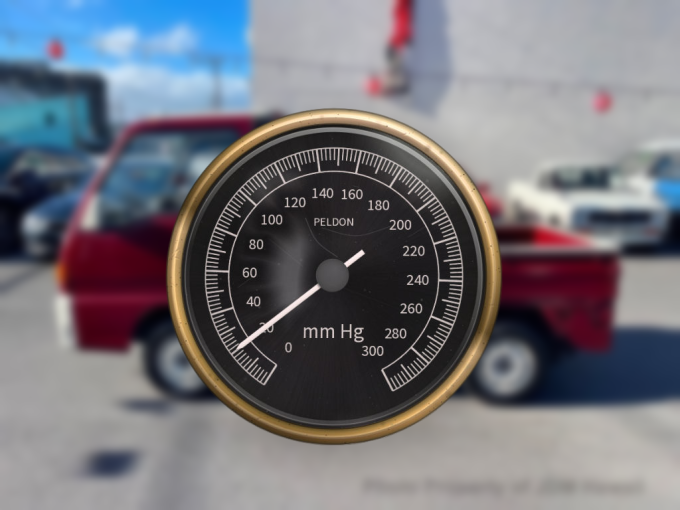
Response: 20
